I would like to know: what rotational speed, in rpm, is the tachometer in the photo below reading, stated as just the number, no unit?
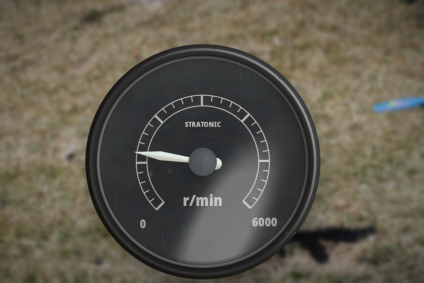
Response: 1200
